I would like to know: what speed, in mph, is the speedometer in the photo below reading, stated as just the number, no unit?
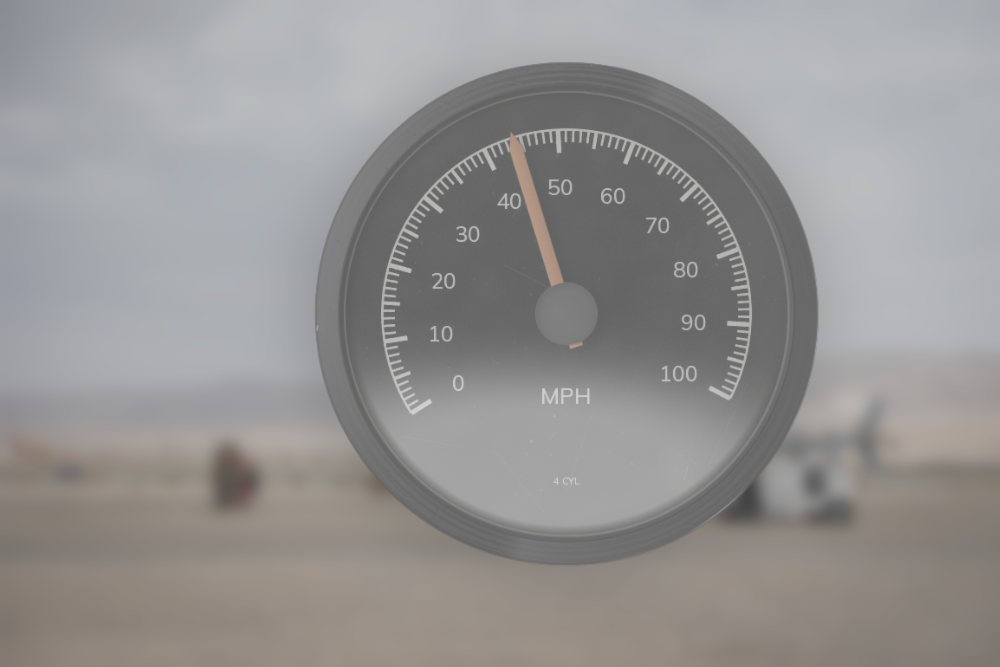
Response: 44
